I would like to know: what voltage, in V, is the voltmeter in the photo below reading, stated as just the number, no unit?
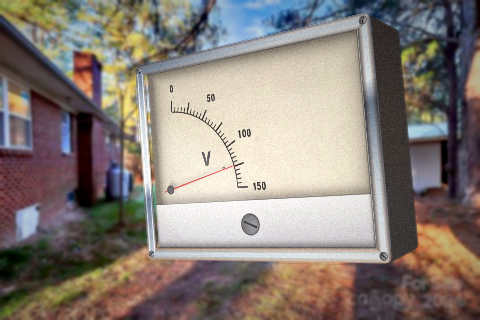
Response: 125
